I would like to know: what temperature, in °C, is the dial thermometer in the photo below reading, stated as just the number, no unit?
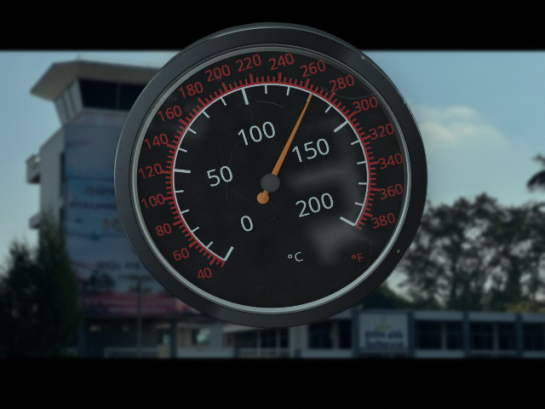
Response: 130
